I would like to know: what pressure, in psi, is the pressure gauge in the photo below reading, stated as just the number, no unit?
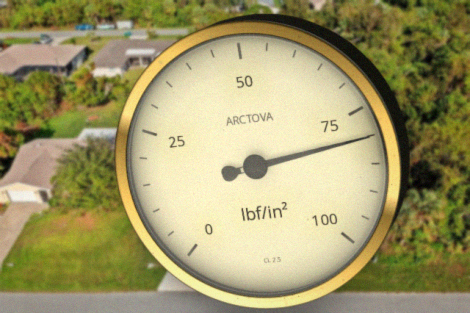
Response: 80
